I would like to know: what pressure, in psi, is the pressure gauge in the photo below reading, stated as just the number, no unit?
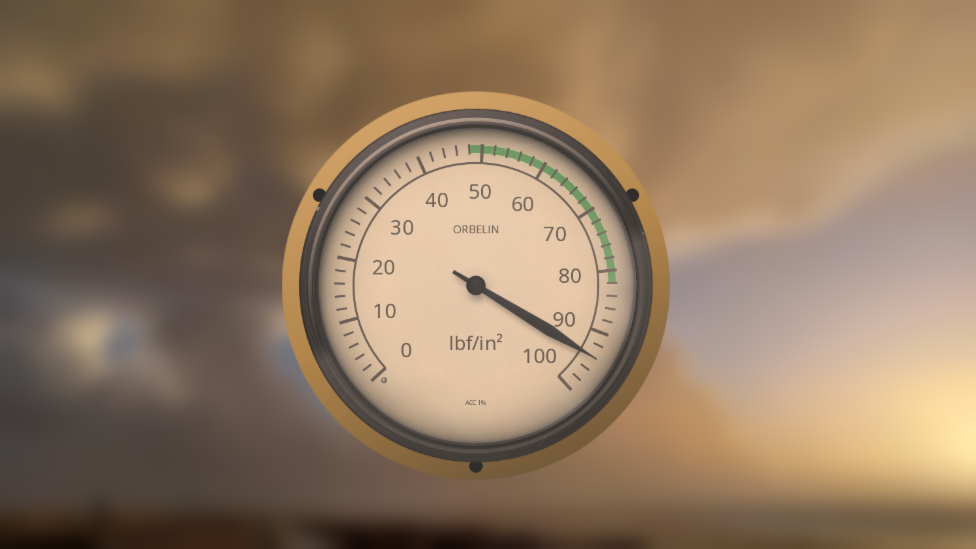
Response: 94
